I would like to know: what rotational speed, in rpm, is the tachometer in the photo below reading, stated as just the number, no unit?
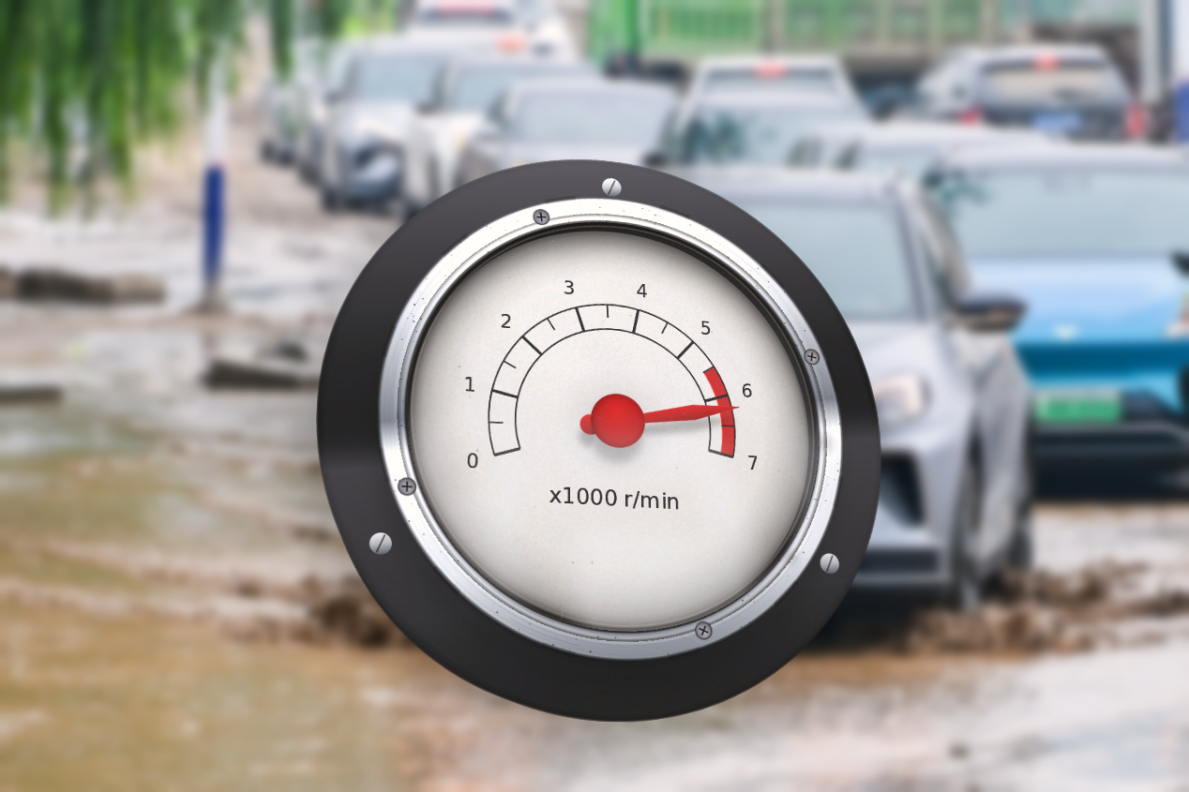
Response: 6250
